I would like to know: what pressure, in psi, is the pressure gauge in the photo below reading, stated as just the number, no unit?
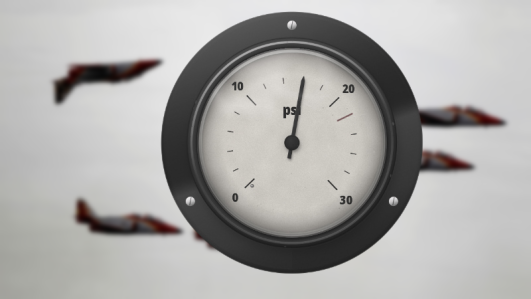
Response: 16
